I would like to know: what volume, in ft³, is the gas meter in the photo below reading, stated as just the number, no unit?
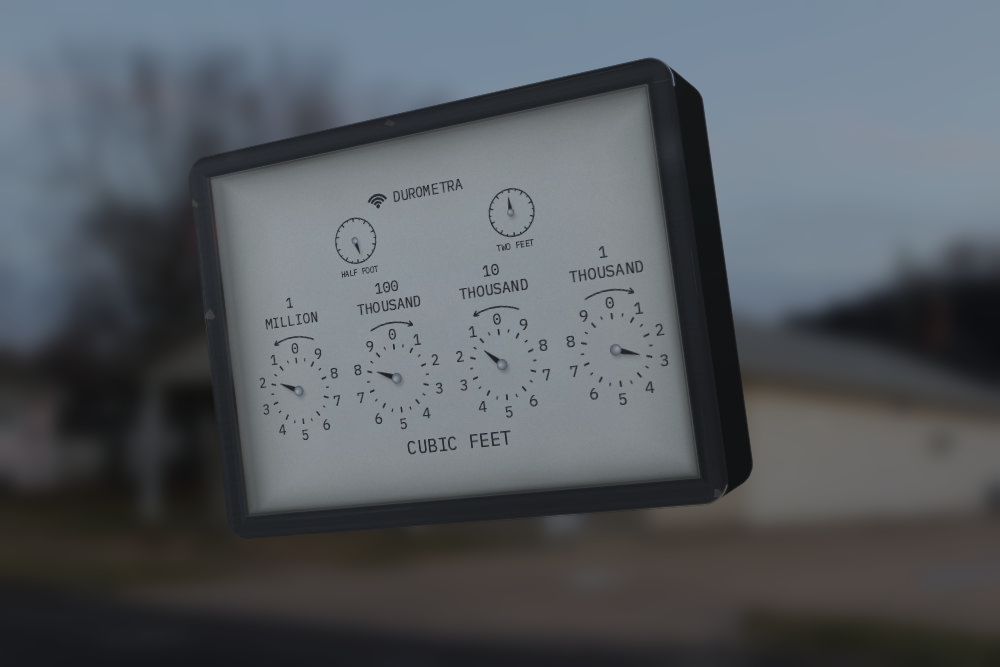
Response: 181300
